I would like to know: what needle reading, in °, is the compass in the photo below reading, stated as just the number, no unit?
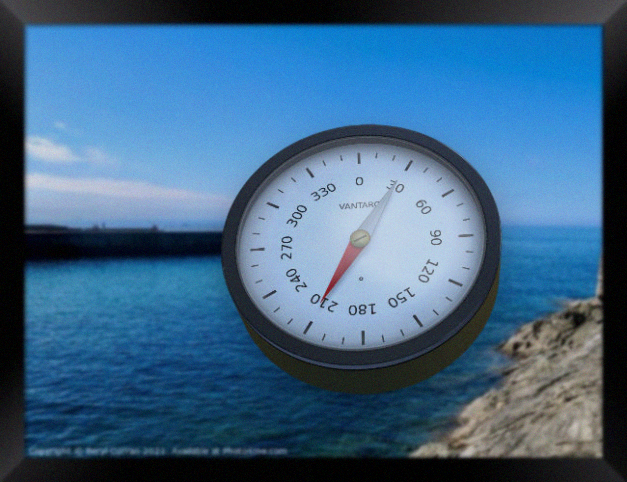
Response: 210
